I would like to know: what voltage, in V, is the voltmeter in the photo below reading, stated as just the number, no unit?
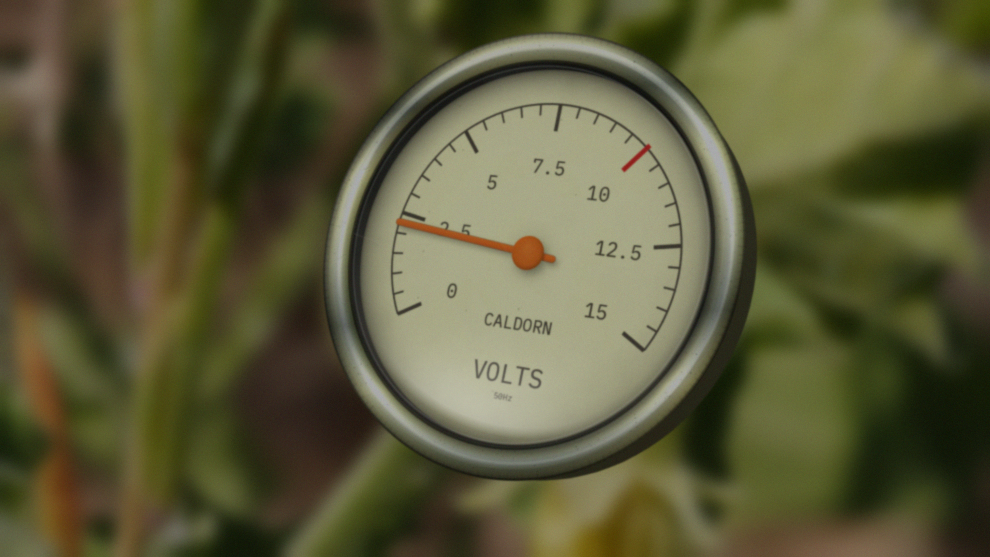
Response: 2.25
